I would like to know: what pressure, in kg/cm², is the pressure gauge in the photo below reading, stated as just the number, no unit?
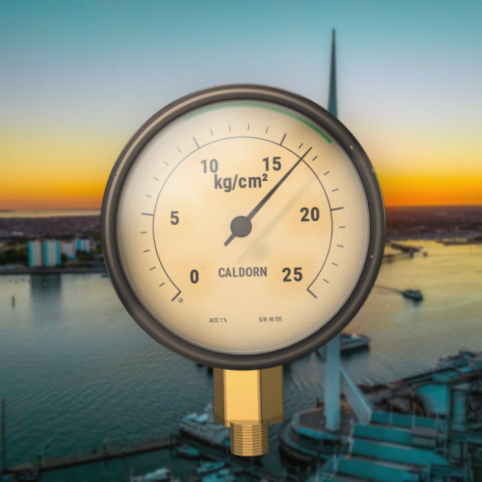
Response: 16.5
